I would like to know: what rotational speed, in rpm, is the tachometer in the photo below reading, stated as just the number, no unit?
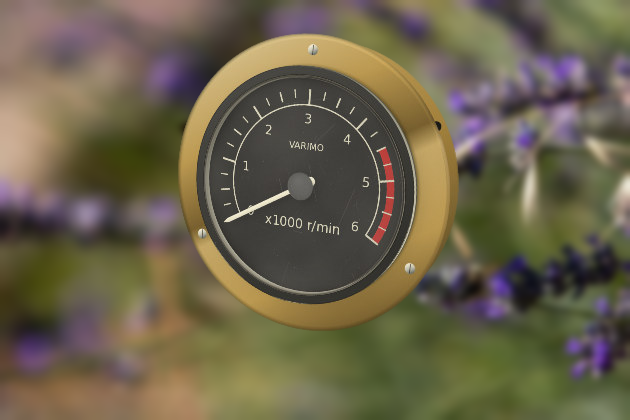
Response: 0
